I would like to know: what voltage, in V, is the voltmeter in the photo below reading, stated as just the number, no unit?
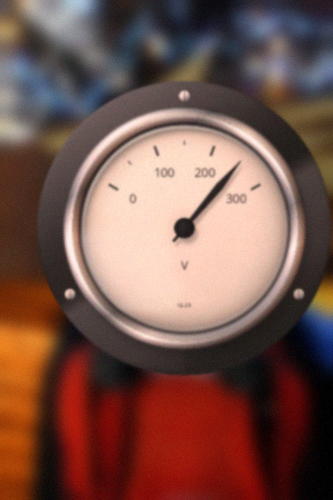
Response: 250
